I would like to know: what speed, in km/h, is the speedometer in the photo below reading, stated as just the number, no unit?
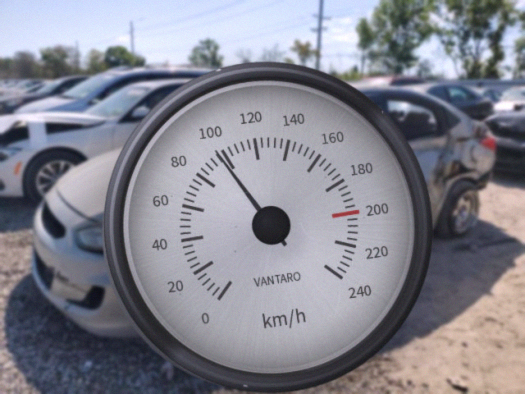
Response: 96
